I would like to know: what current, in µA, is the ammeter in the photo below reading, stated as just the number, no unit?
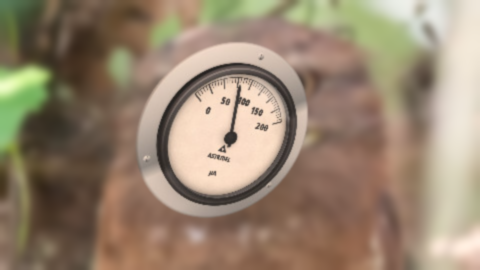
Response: 75
